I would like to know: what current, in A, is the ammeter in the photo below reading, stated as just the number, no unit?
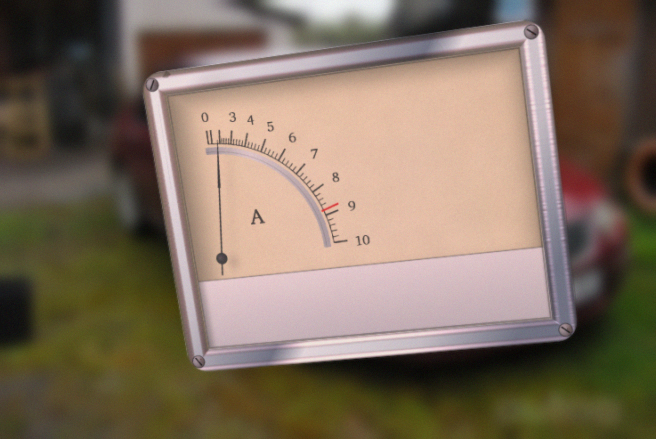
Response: 2
